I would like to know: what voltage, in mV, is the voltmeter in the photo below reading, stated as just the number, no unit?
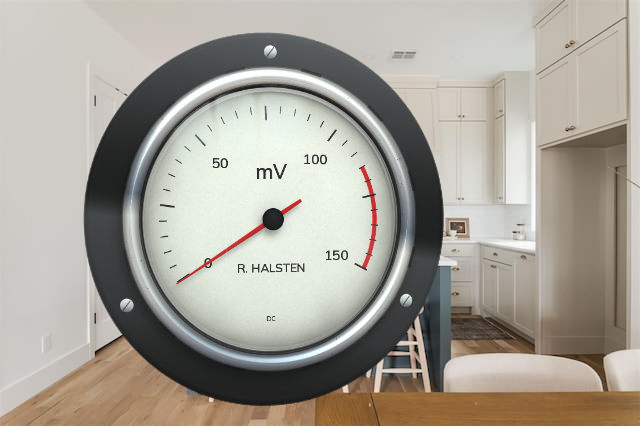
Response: 0
